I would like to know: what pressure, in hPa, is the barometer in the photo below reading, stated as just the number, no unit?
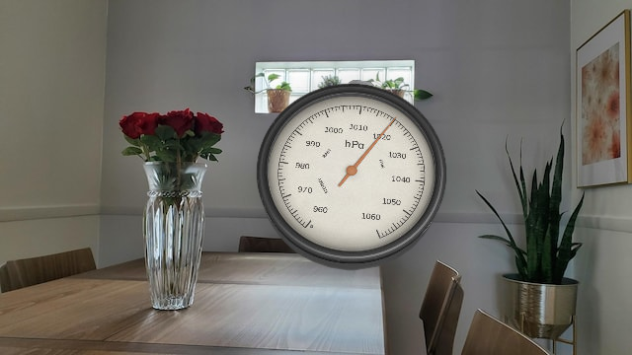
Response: 1020
